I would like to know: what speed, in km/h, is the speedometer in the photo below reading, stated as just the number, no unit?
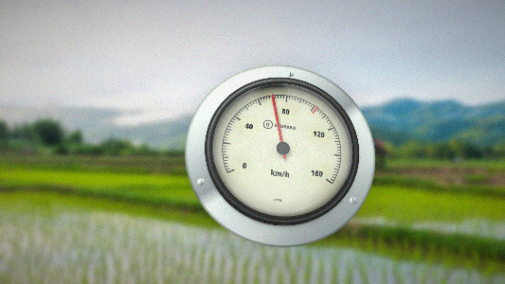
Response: 70
